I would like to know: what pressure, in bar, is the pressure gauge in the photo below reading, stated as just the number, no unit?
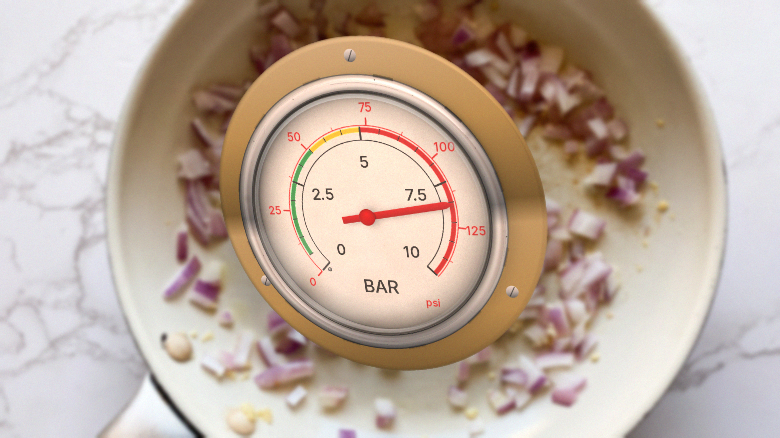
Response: 8
